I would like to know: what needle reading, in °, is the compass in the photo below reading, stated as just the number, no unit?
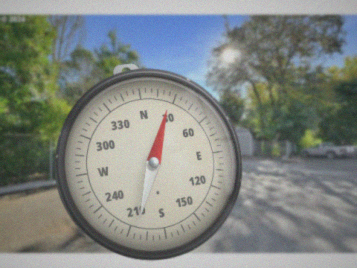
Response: 25
